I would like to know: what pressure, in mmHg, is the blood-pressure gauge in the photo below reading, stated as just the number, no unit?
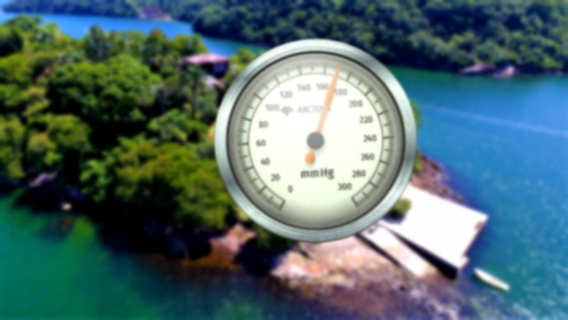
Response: 170
